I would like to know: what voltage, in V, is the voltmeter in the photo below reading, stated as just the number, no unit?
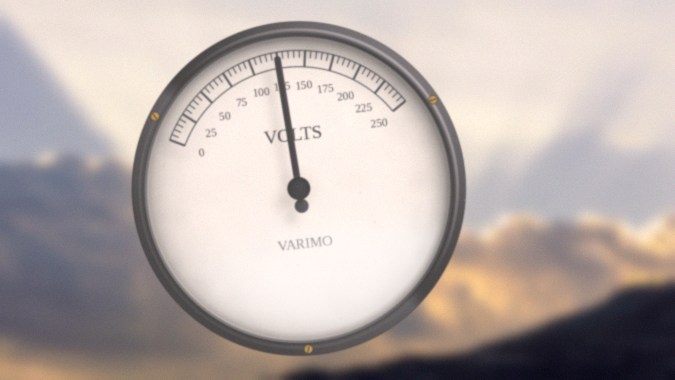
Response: 125
